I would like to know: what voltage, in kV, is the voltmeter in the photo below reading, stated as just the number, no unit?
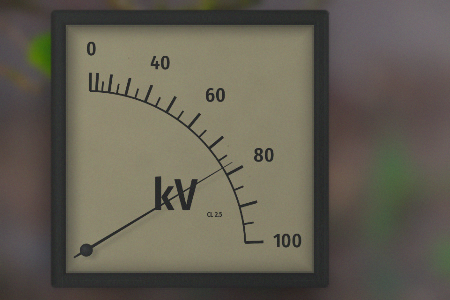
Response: 77.5
